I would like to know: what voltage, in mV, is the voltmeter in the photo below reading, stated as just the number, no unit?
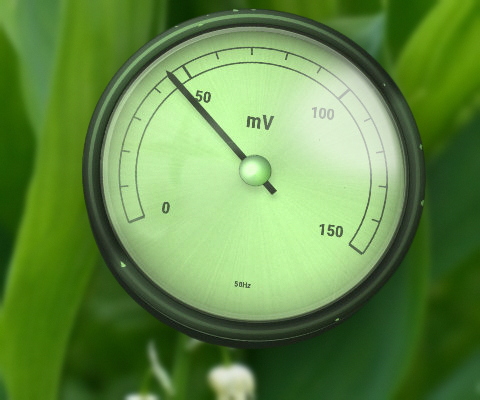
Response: 45
